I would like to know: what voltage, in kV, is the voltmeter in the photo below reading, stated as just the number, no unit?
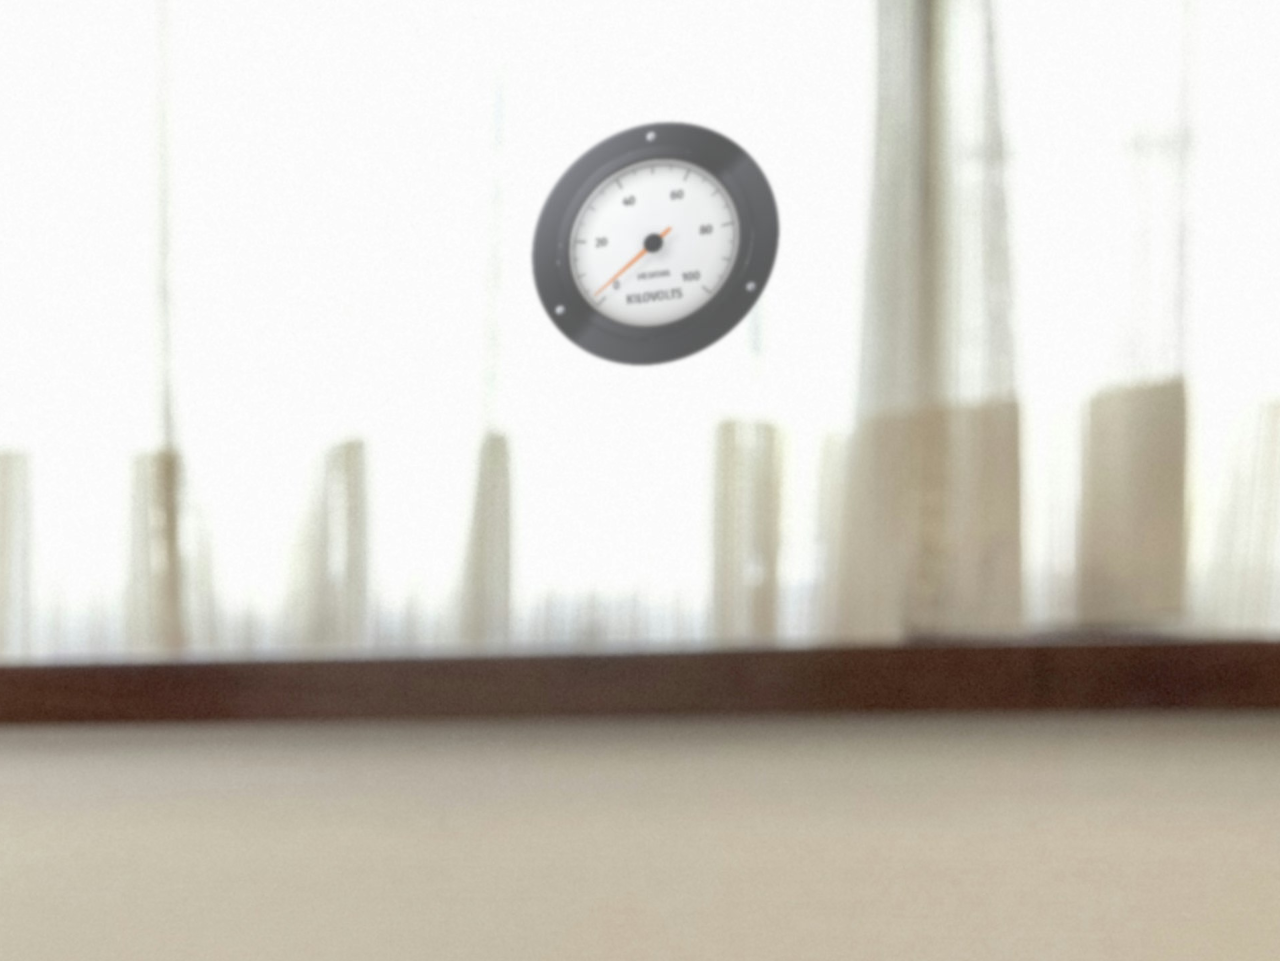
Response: 2.5
